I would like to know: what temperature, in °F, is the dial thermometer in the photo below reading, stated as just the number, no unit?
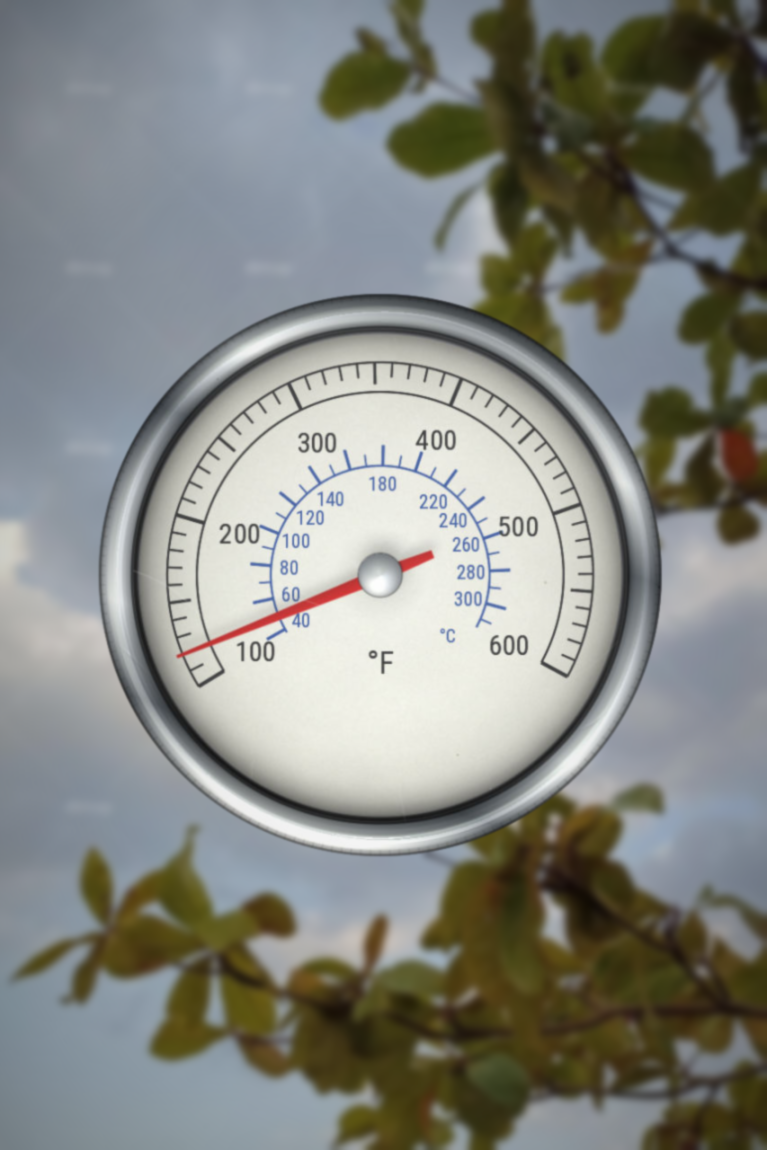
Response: 120
